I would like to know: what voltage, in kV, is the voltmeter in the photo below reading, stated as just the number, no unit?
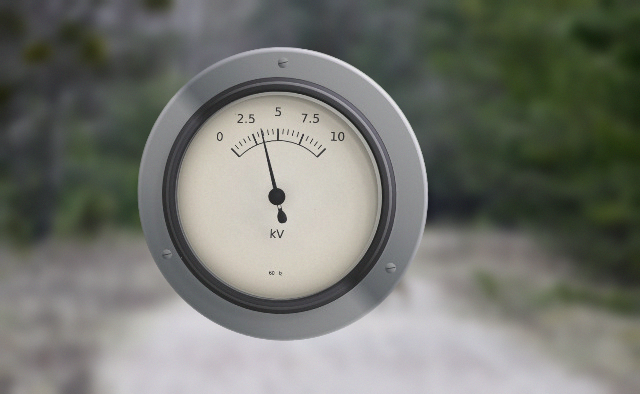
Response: 3.5
